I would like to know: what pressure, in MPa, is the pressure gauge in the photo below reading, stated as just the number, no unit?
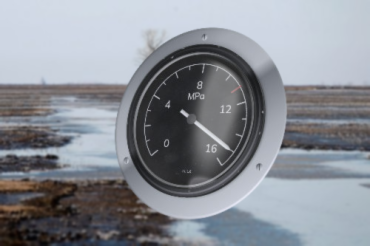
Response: 15
